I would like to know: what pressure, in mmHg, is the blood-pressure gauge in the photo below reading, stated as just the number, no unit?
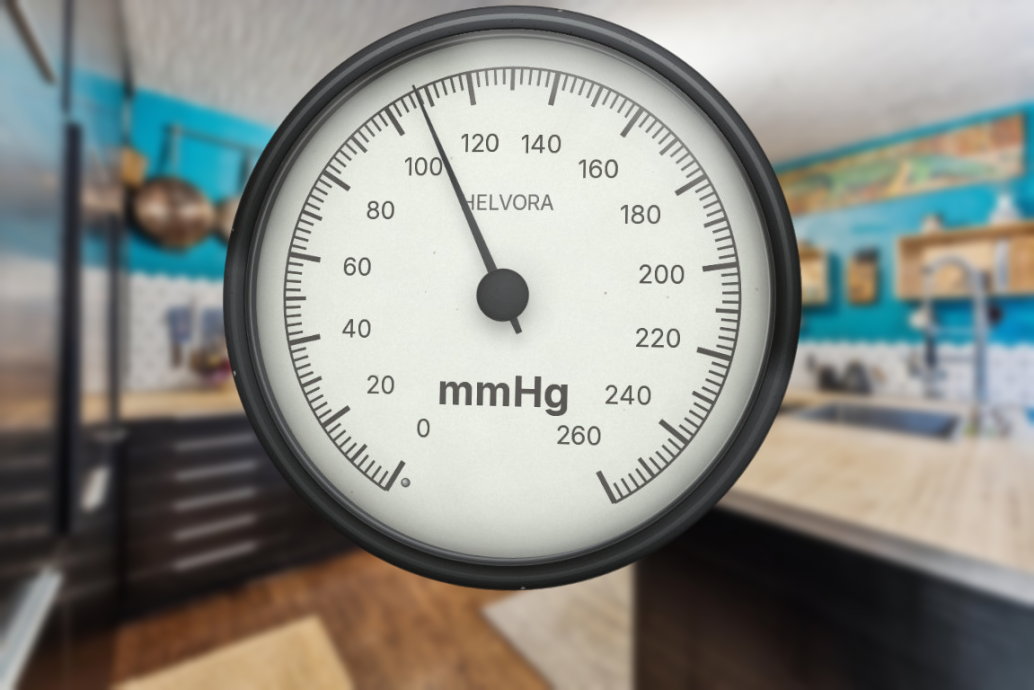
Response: 108
